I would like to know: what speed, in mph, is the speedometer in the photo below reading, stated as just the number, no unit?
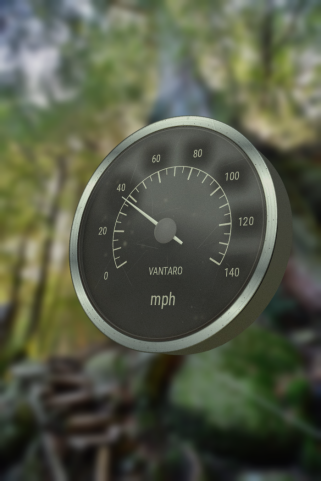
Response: 37.5
